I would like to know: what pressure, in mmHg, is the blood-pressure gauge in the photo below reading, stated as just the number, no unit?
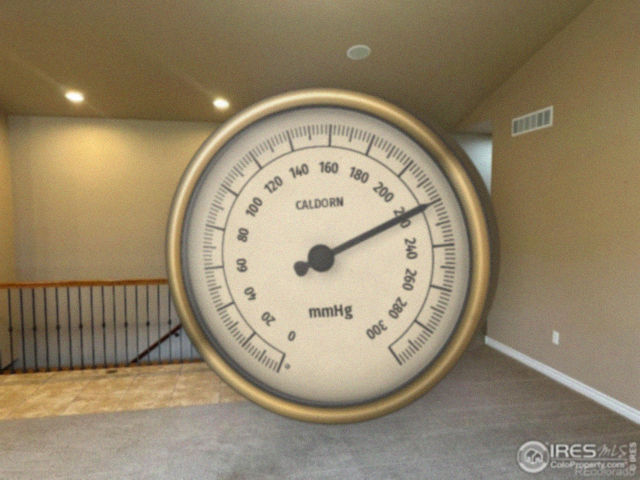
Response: 220
